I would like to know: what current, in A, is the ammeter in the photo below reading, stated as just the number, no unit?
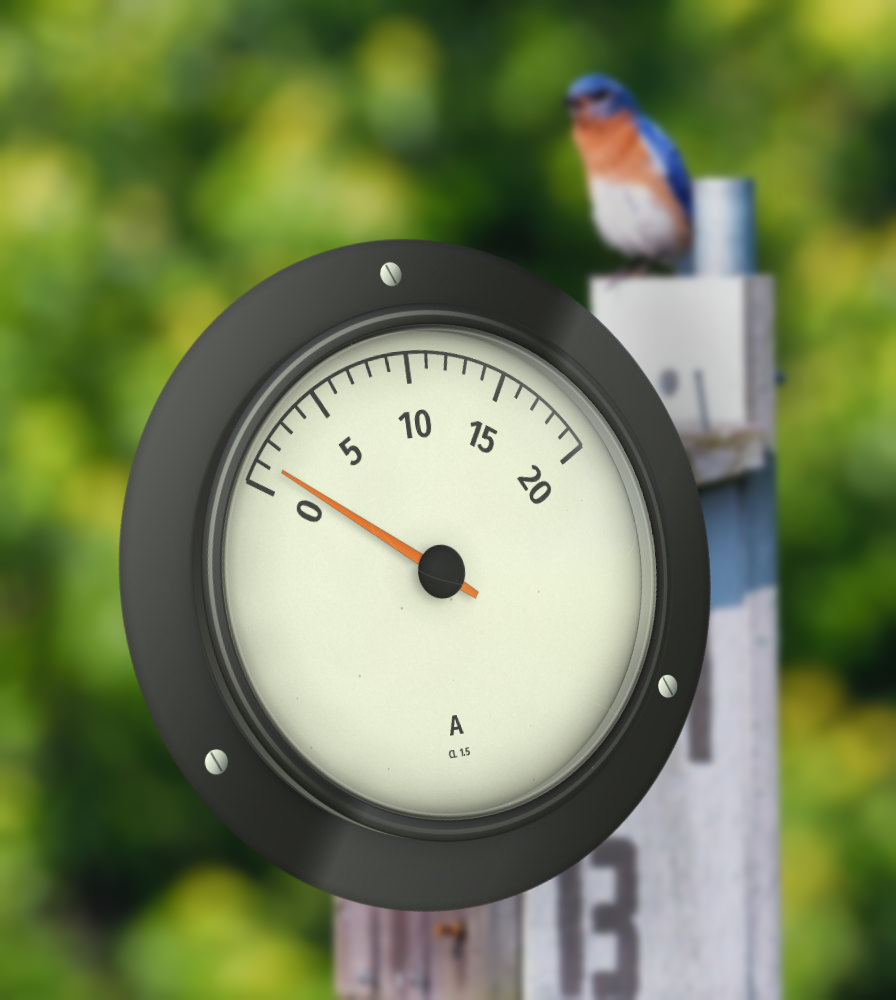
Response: 1
